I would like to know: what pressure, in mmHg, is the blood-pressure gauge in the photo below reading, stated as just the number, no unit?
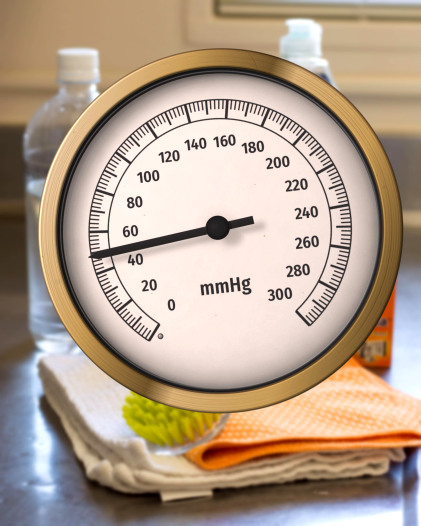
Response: 48
